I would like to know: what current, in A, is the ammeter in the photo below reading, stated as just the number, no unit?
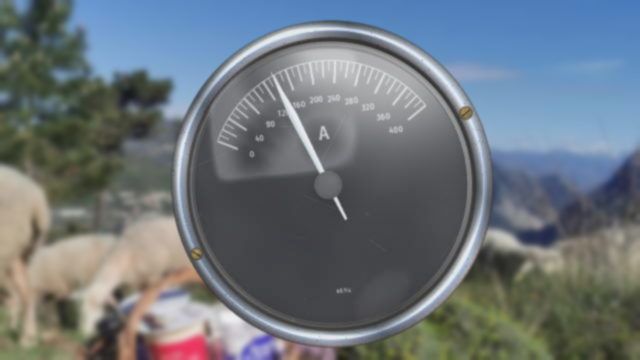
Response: 140
